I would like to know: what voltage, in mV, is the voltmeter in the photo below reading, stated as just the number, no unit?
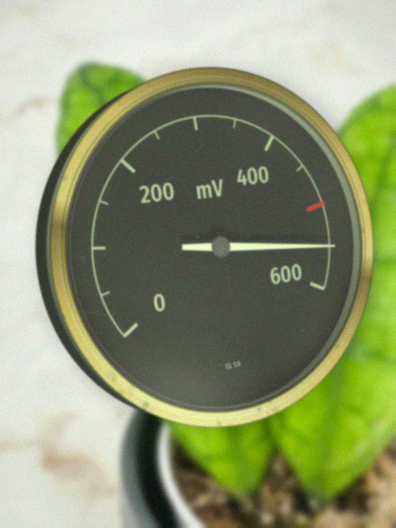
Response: 550
